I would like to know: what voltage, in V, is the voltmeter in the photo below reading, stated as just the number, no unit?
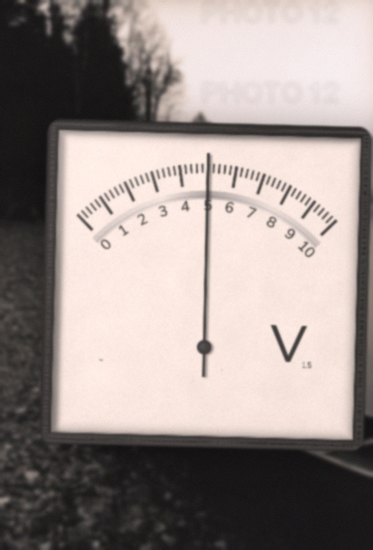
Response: 5
